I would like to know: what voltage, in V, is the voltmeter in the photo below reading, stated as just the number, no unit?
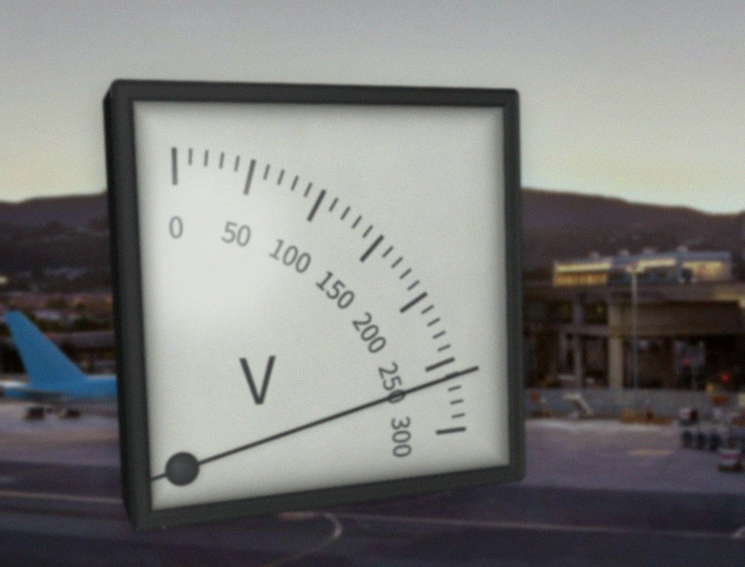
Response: 260
